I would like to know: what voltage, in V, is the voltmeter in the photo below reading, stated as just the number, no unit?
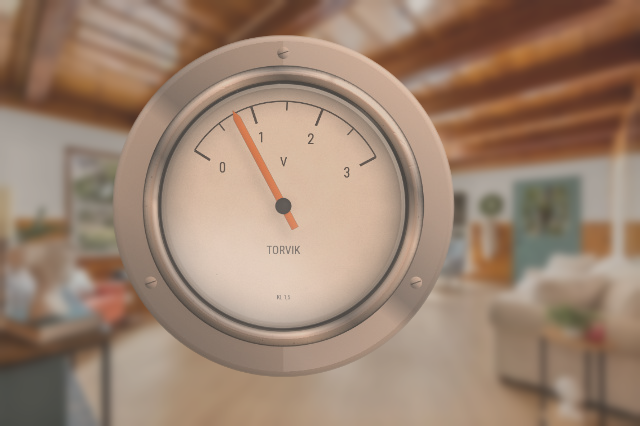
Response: 0.75
